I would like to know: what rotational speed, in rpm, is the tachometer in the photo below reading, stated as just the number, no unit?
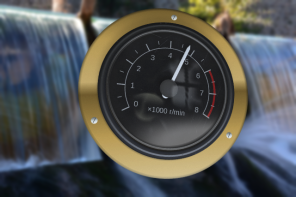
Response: 4750
